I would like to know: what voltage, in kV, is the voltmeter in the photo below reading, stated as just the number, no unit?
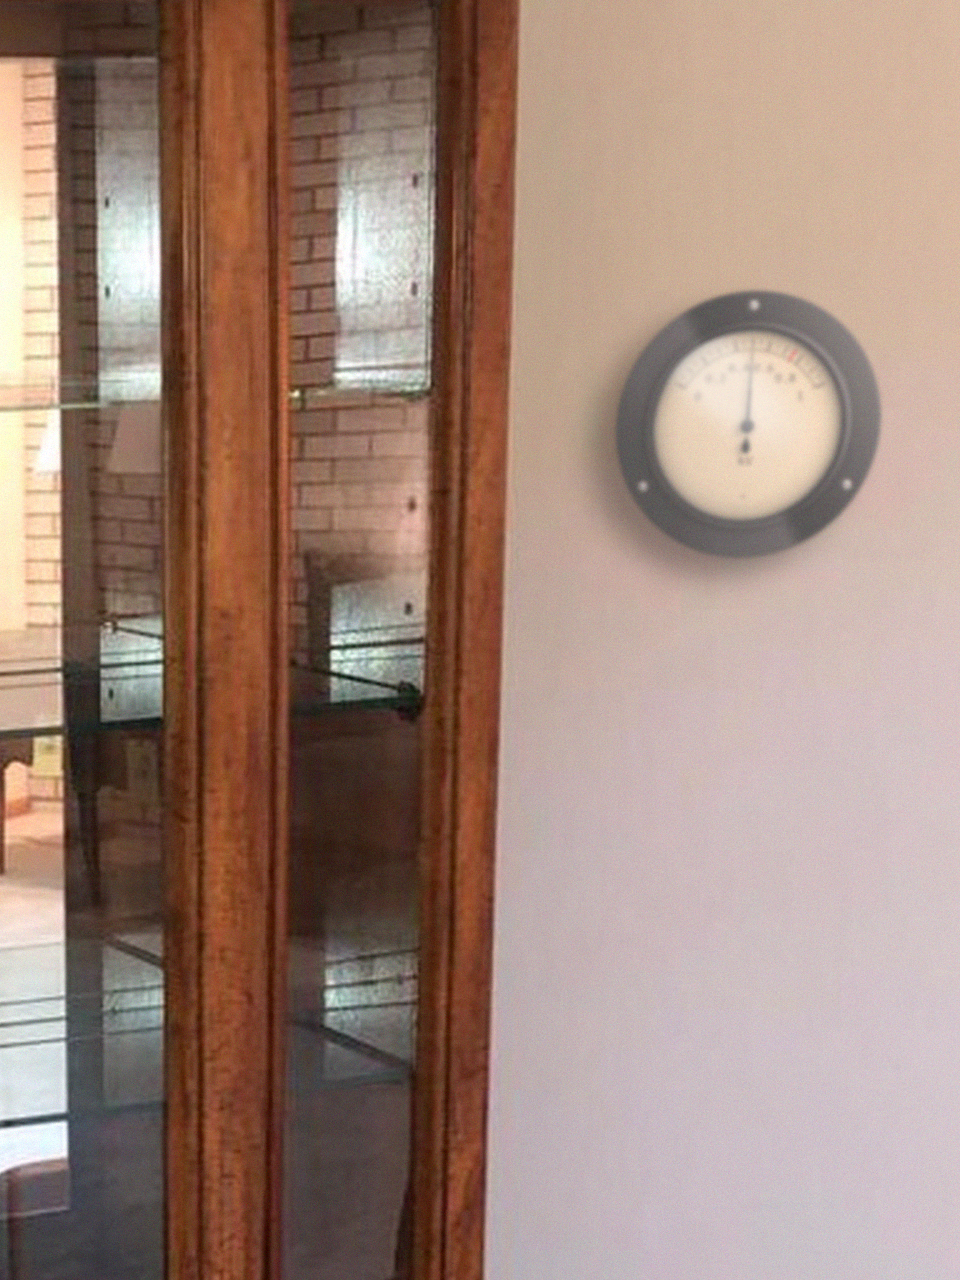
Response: 0.5
